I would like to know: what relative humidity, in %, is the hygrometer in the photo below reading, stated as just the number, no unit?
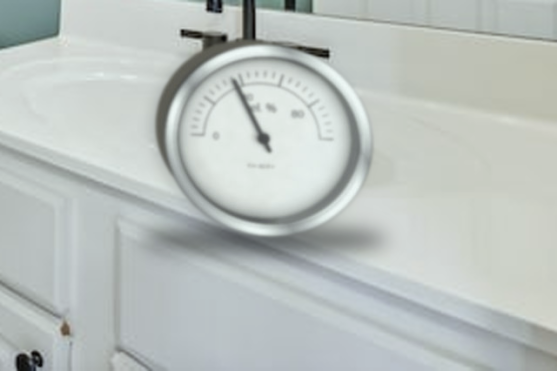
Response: 36
